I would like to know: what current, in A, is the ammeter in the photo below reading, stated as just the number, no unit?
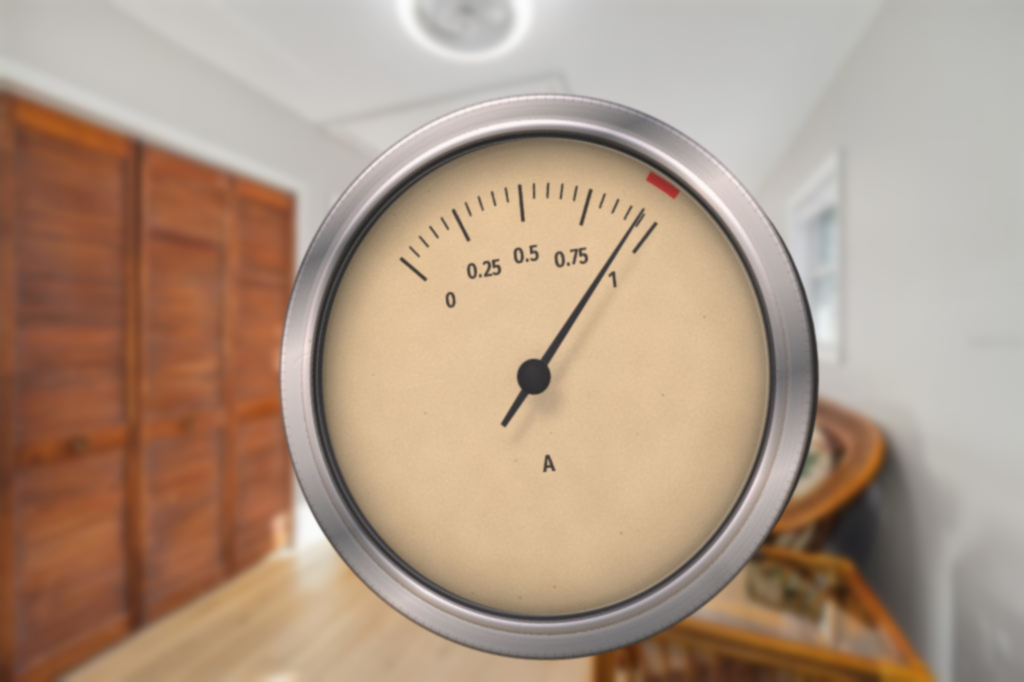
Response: 0.95
